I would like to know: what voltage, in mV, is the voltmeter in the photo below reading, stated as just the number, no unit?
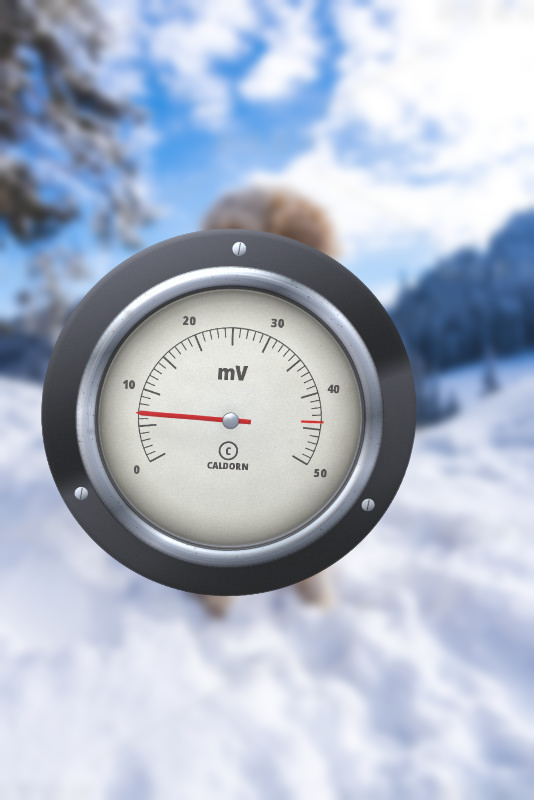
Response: 7
